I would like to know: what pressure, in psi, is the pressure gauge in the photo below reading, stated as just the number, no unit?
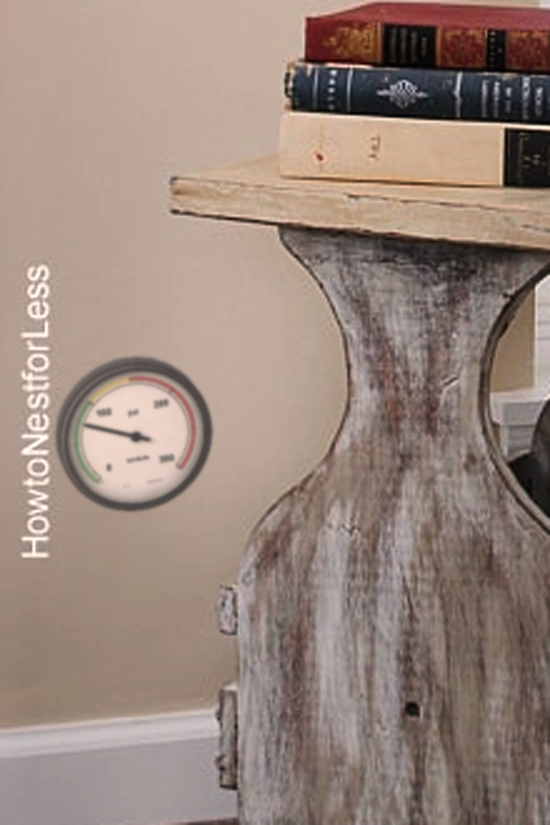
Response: 75
